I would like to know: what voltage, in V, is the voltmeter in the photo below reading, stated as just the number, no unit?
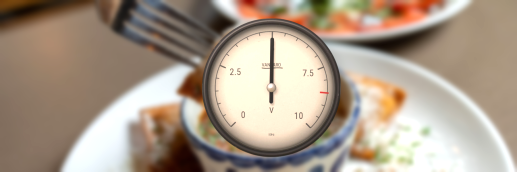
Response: 5
